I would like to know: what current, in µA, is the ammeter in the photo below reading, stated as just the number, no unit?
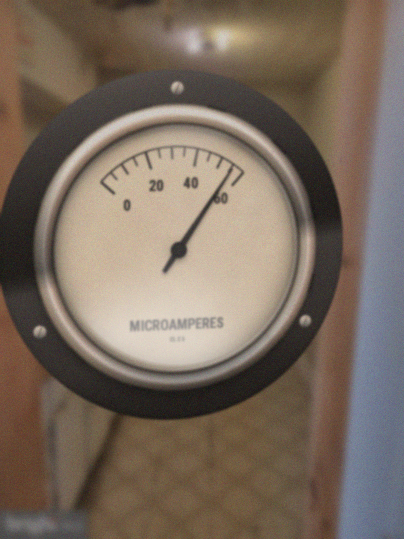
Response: 55
